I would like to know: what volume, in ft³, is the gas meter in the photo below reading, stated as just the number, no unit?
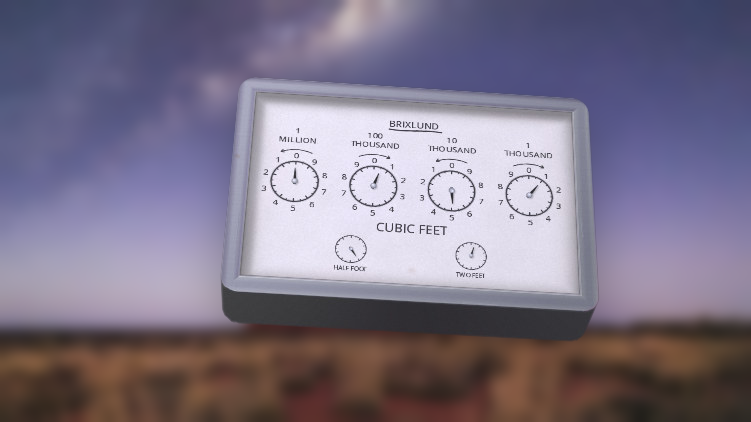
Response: 5100
